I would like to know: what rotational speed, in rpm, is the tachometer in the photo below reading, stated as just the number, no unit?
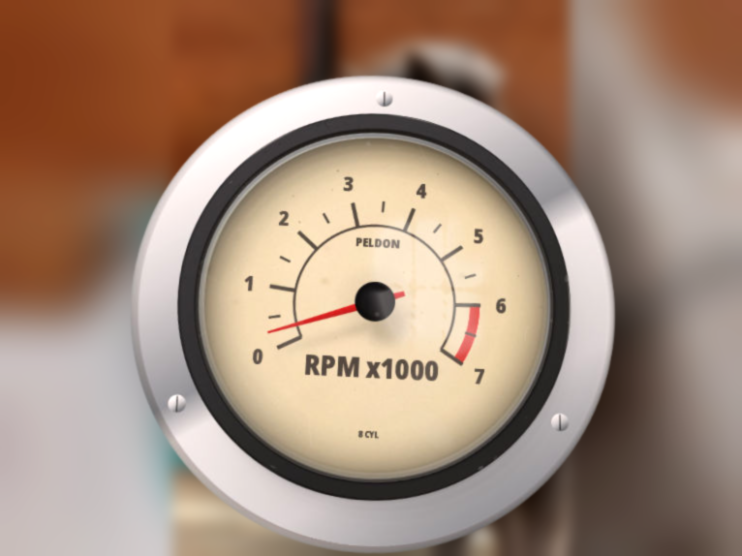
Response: 250
